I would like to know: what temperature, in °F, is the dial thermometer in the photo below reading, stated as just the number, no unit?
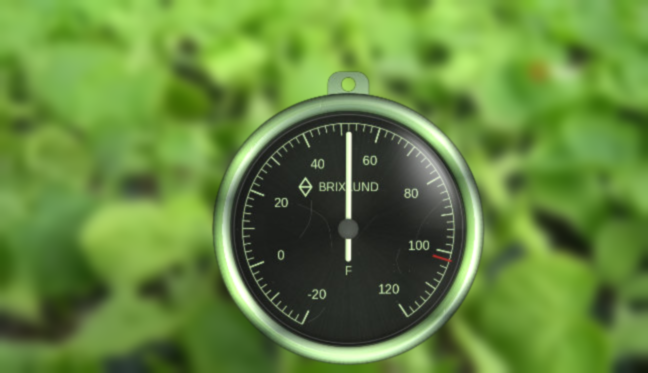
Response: 52
